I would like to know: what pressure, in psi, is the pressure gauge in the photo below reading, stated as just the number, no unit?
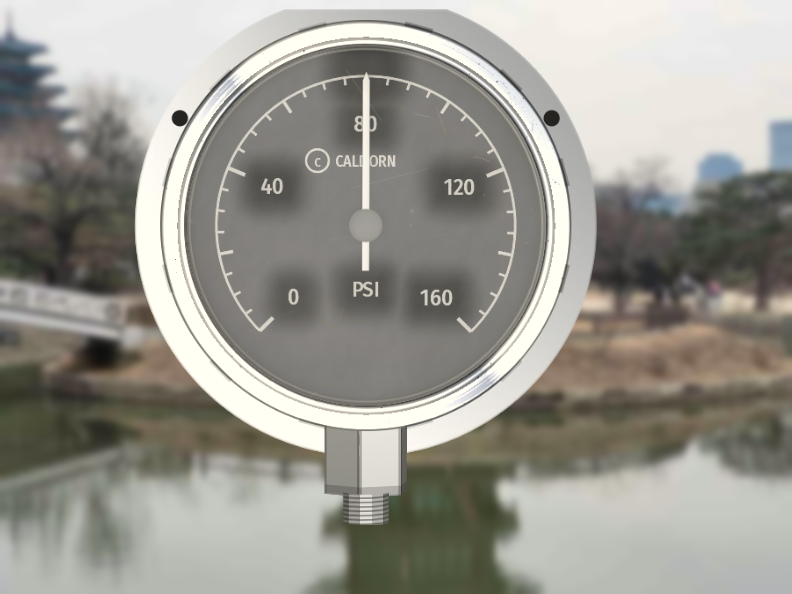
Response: 80
